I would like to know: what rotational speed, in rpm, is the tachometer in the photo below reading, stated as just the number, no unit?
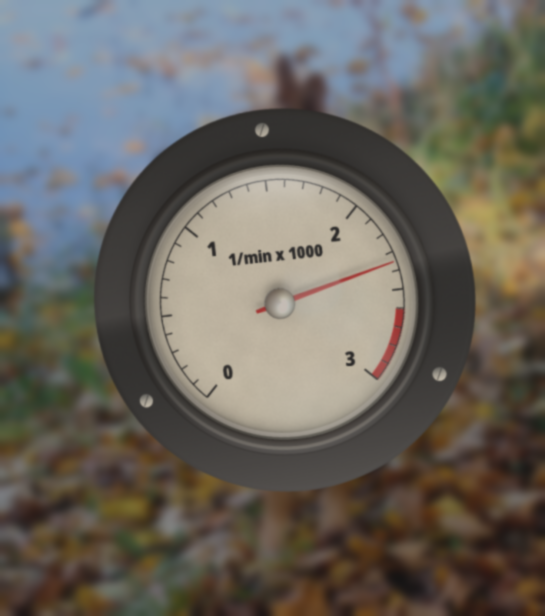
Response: 2350
